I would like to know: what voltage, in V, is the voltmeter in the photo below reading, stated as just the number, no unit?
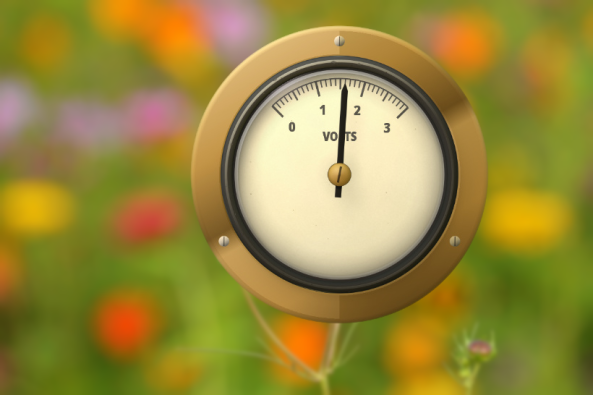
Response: 1.6
